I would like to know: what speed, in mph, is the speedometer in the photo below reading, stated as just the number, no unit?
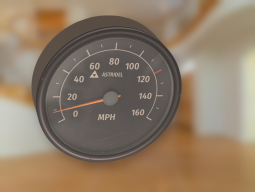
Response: 10
